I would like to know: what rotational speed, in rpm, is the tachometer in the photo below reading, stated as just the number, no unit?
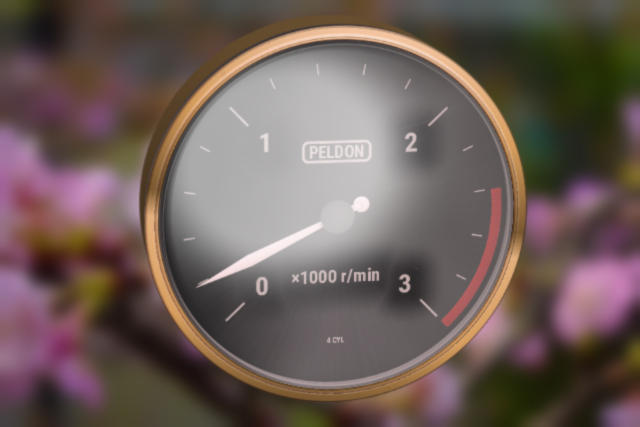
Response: 200
